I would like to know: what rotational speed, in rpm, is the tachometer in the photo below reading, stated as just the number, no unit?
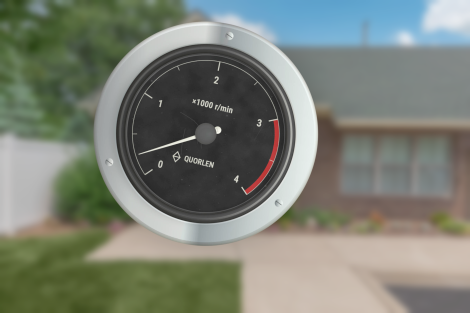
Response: 250
